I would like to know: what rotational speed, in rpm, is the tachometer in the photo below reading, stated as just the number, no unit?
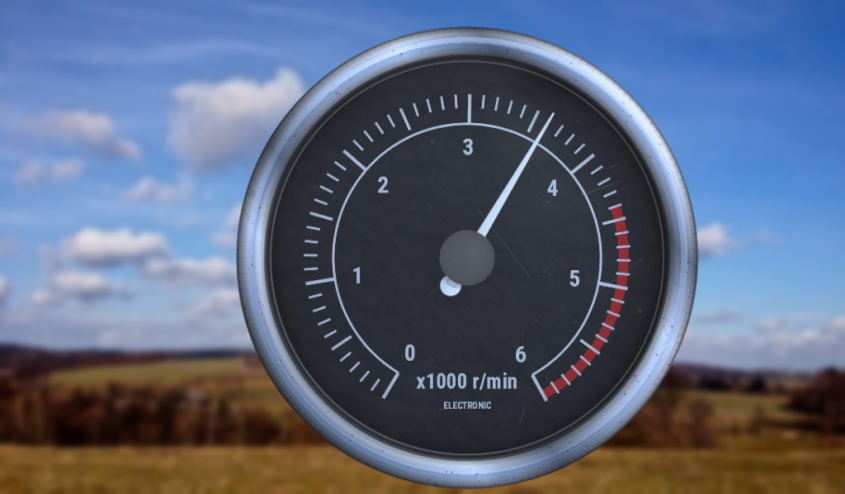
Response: 3600
